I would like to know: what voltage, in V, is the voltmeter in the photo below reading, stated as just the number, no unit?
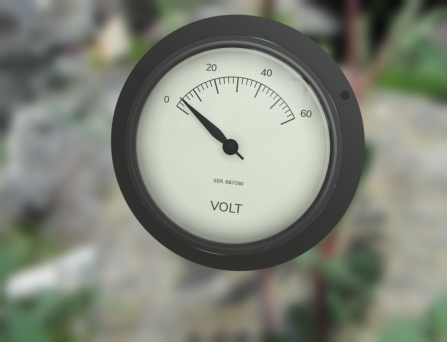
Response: 4
